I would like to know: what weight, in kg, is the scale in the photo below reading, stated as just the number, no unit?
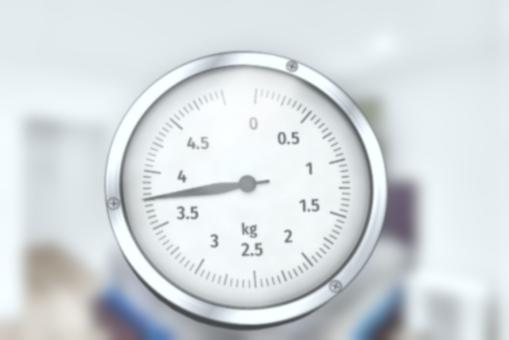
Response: 3.75
